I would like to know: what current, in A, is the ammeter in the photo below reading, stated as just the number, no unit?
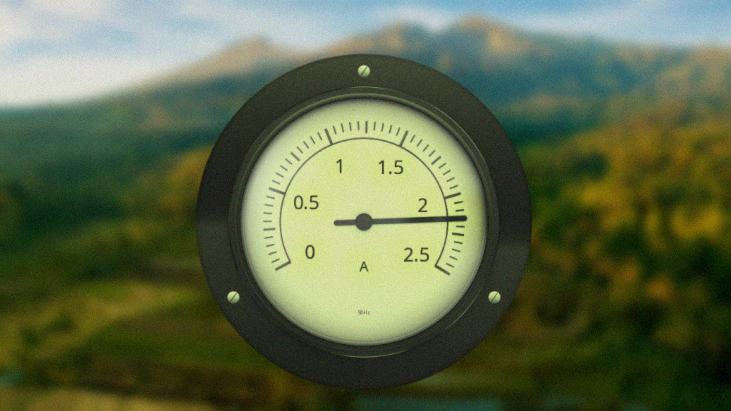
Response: 2.15
